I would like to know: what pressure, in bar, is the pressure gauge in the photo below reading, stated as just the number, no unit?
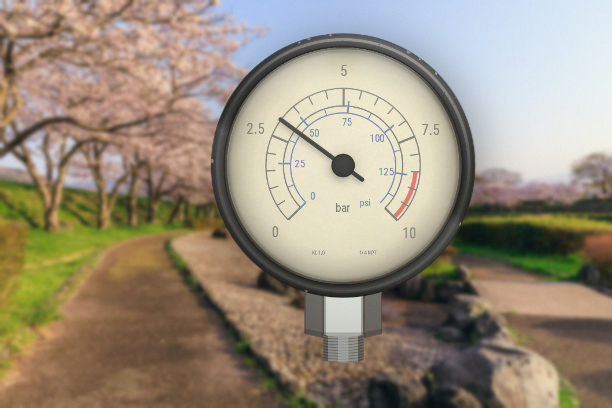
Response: 3
